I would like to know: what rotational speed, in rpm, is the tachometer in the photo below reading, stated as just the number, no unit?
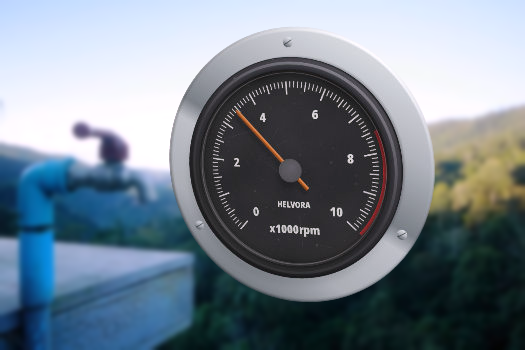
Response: 3500
